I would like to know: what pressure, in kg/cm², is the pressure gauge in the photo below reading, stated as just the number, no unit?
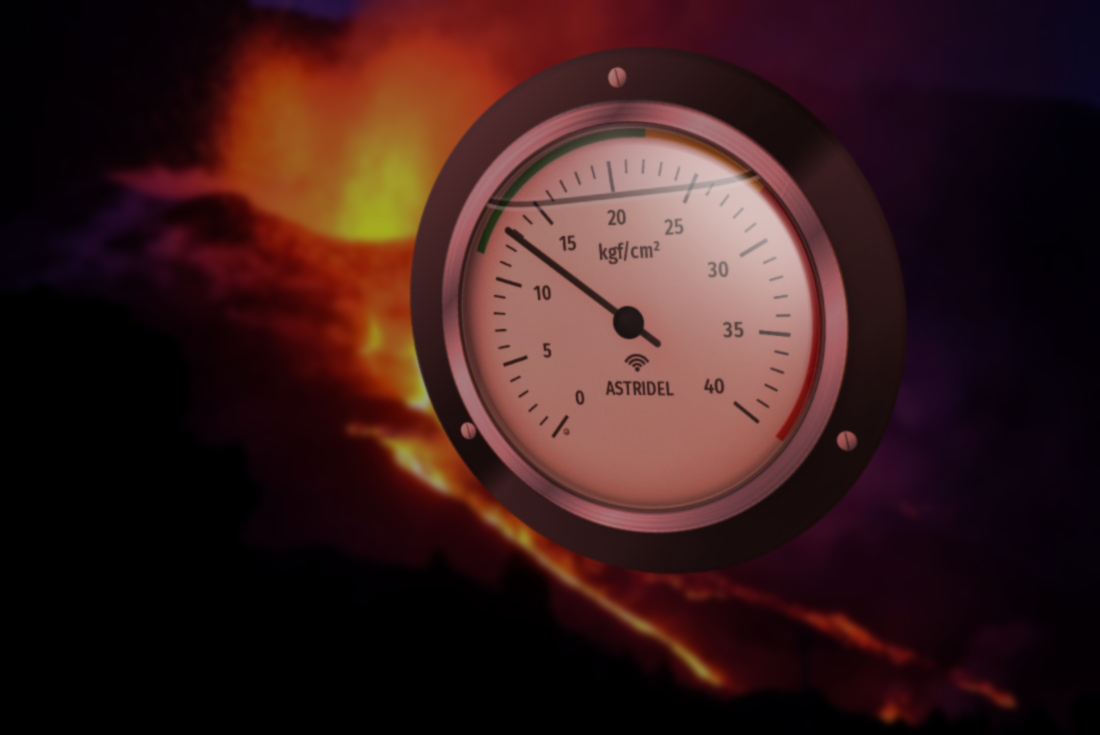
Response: 13
